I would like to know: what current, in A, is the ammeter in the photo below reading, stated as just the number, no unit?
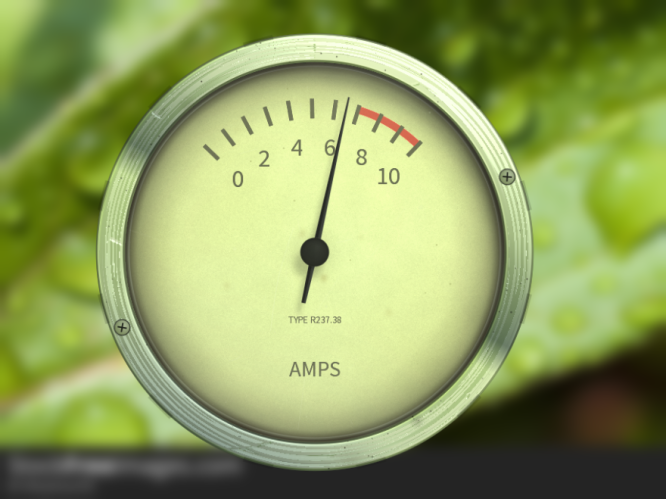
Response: 6.5
